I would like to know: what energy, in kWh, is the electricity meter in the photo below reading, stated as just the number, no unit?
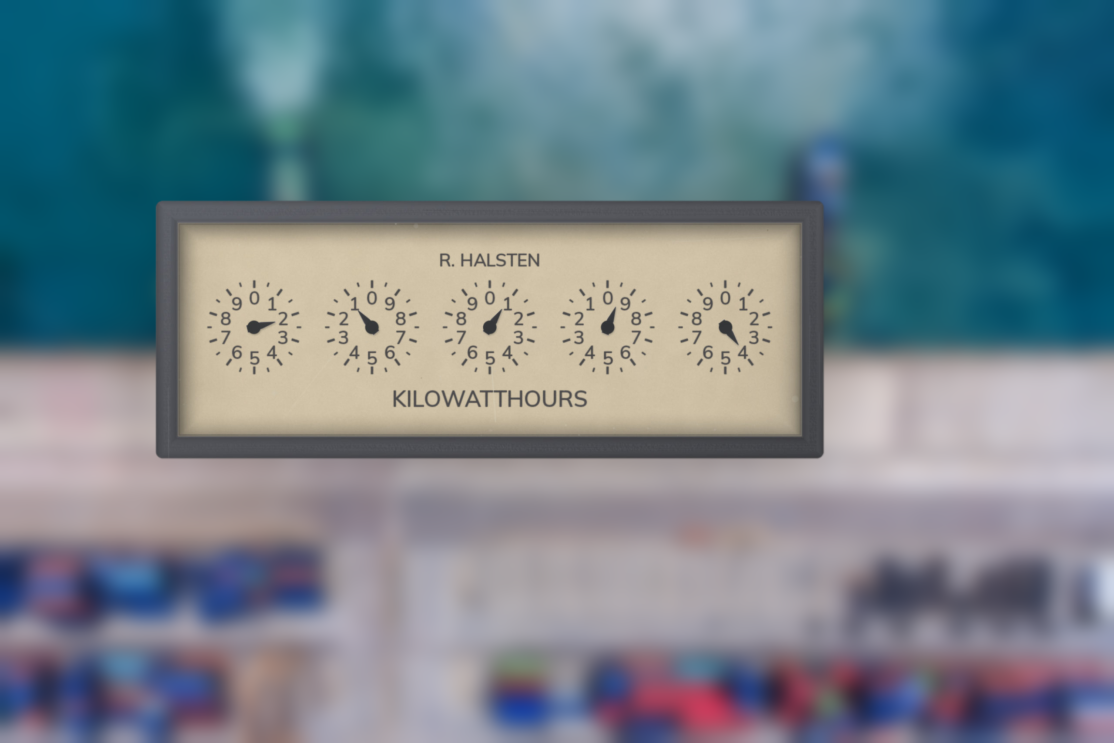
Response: 21094
